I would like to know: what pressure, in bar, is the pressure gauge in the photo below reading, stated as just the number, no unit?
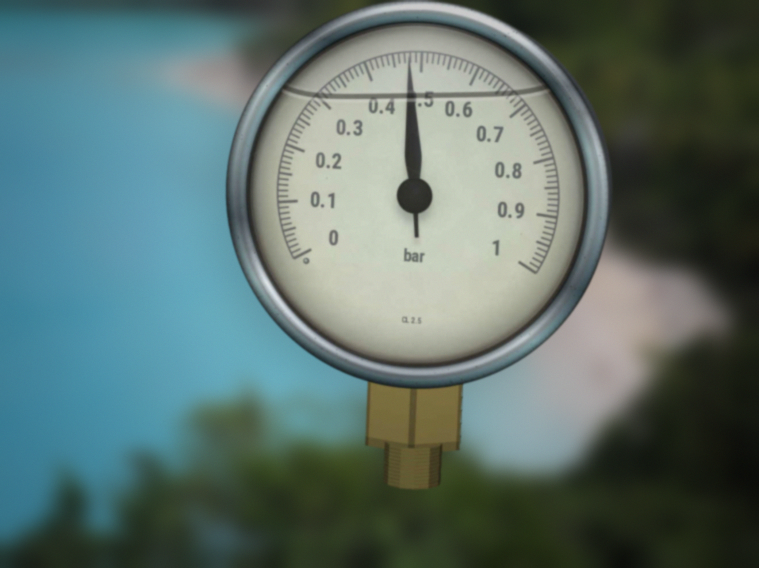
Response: 0.48
